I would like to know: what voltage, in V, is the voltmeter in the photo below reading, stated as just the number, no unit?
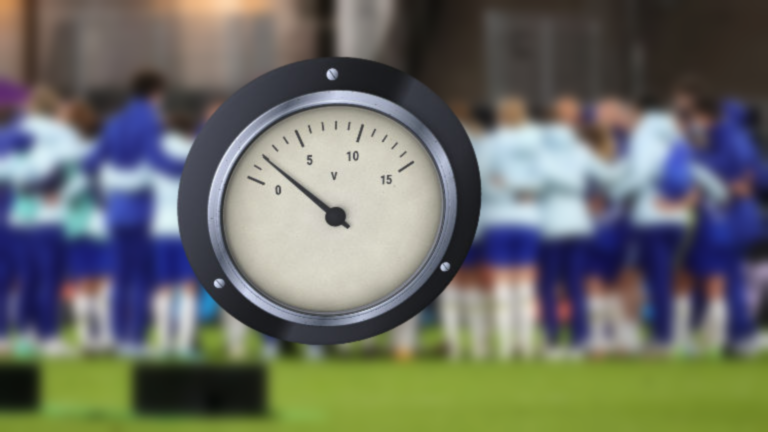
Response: 2
